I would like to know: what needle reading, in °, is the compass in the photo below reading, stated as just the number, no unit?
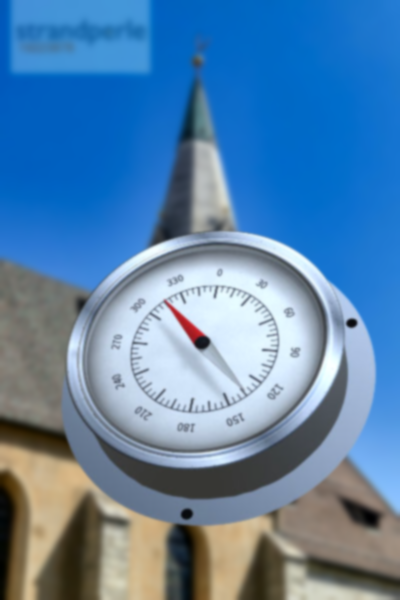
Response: 315
